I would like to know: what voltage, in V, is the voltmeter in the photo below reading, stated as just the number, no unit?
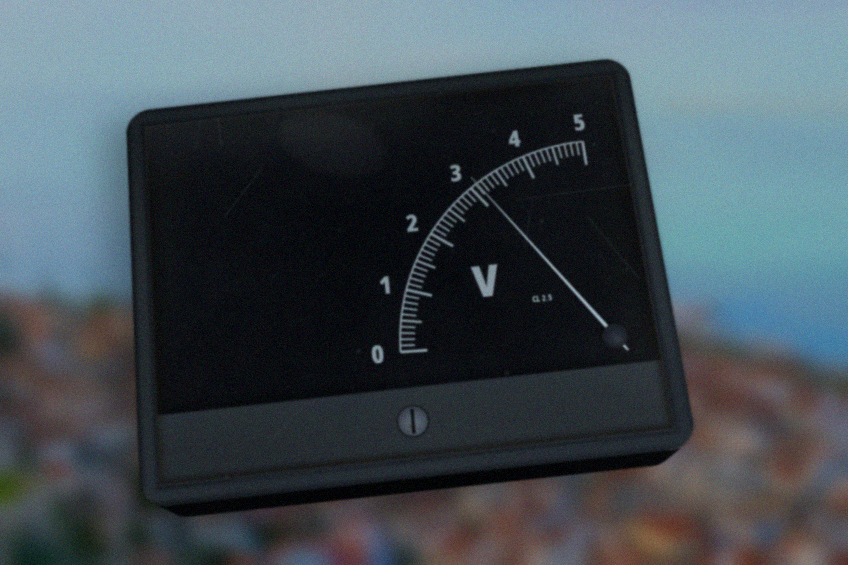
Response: 3.1
